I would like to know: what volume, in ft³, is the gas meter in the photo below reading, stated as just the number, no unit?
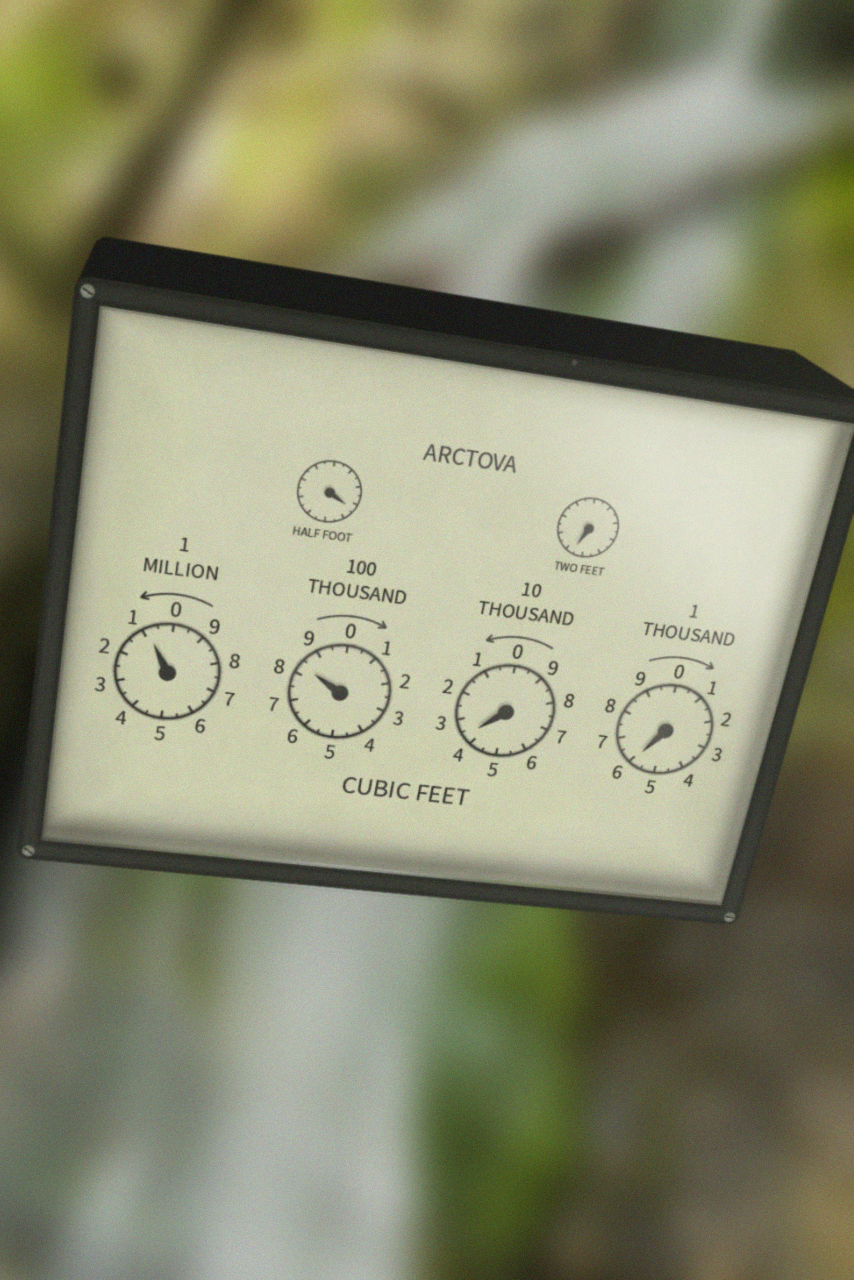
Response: 83600
